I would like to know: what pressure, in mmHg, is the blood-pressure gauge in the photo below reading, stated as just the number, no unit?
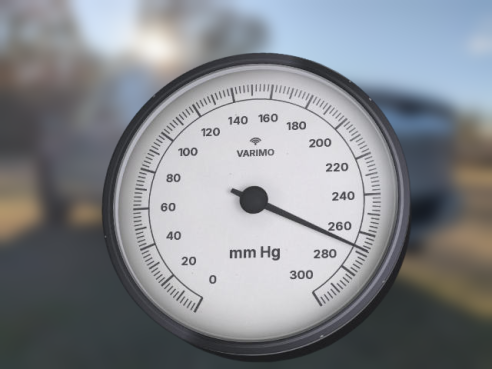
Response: 268
